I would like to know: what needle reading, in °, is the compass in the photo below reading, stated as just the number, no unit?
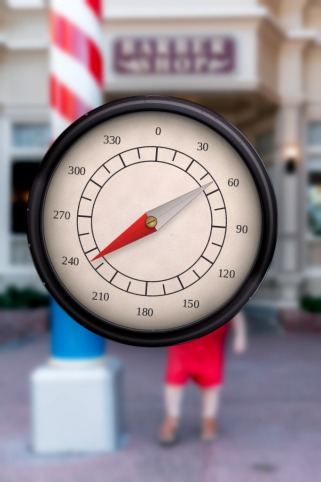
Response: 232.5
